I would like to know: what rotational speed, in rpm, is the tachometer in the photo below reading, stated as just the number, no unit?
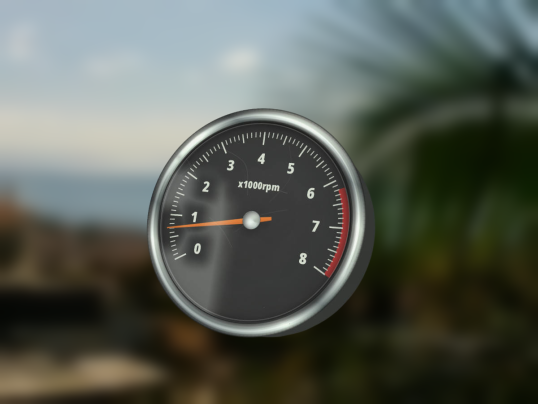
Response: 700
